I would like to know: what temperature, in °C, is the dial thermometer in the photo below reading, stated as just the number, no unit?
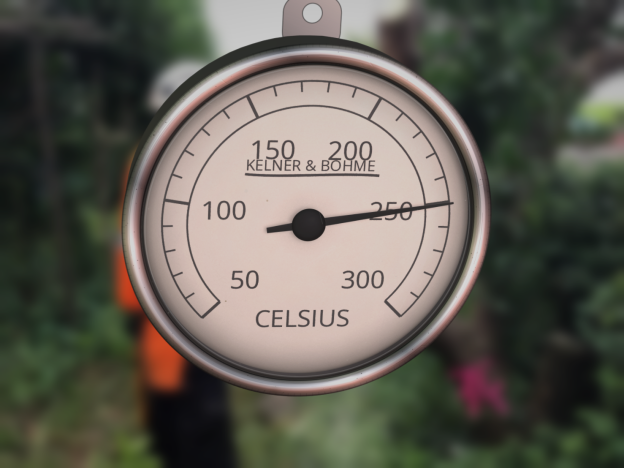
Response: 250
